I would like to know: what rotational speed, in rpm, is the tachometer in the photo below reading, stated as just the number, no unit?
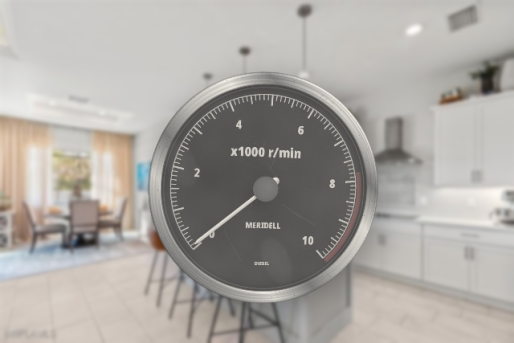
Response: 100
